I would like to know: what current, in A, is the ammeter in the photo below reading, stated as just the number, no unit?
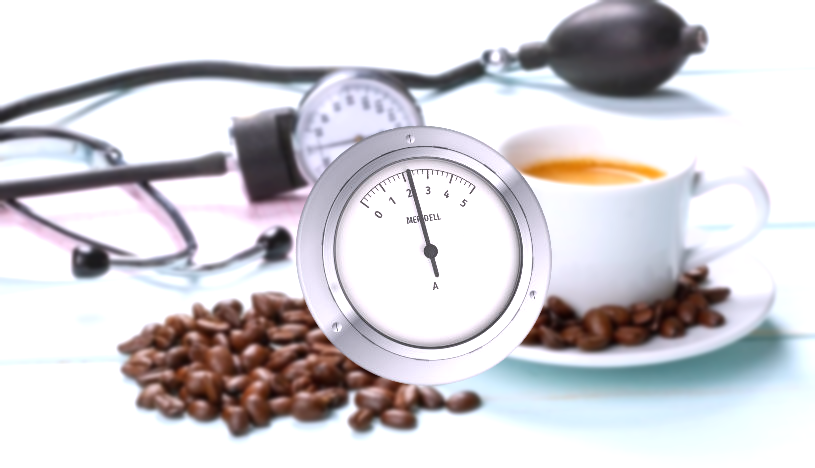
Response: 2.2
